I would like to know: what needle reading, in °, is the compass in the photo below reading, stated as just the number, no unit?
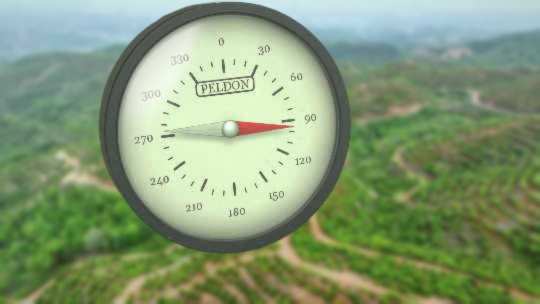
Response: 95
